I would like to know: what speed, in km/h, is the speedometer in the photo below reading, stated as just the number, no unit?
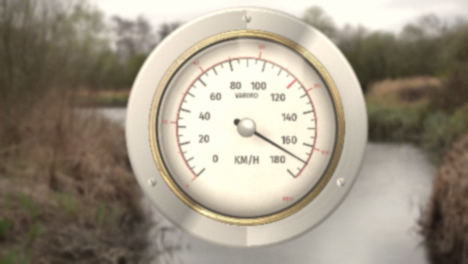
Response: 170
